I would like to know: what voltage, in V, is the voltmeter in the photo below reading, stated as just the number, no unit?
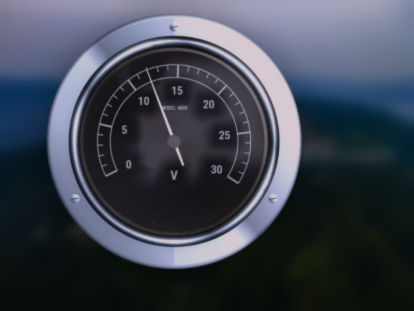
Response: 12
